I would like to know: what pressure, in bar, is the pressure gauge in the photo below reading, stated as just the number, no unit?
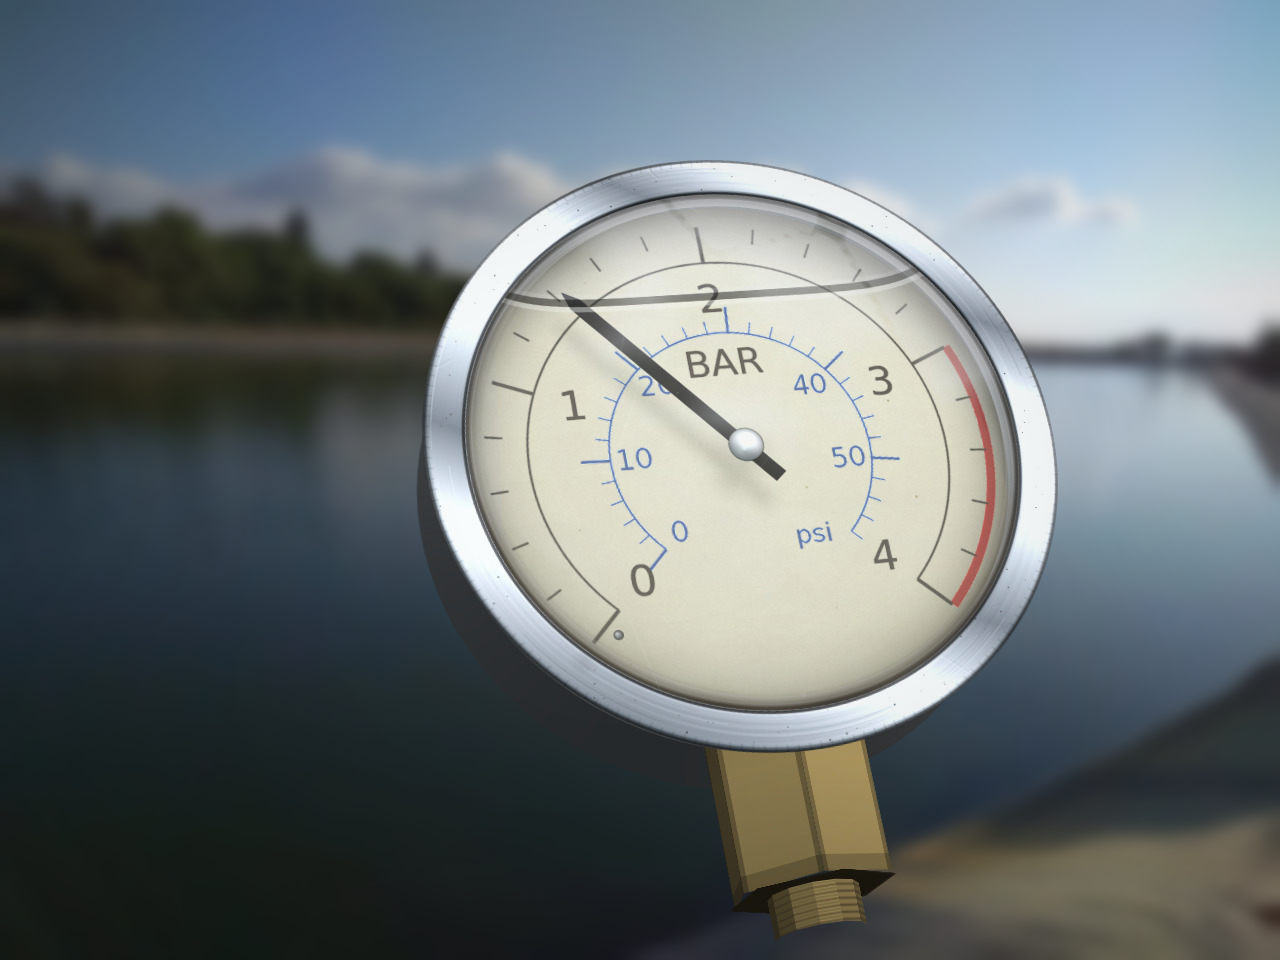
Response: 1.4
